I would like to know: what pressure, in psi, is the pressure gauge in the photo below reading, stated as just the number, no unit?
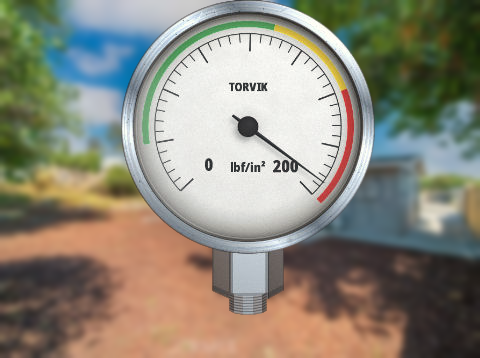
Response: 192.5
